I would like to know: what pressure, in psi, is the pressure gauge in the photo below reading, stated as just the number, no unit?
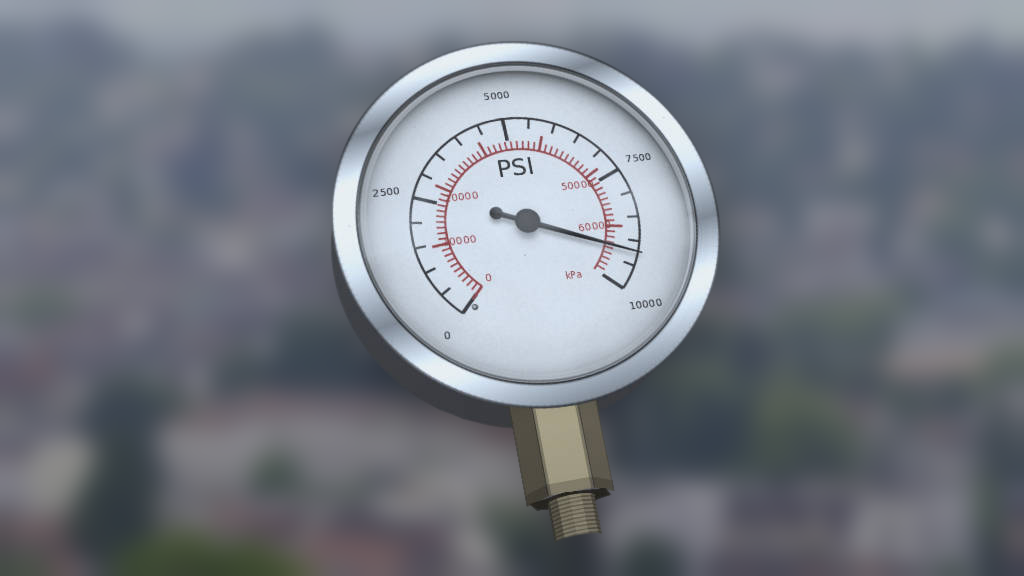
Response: 9250
